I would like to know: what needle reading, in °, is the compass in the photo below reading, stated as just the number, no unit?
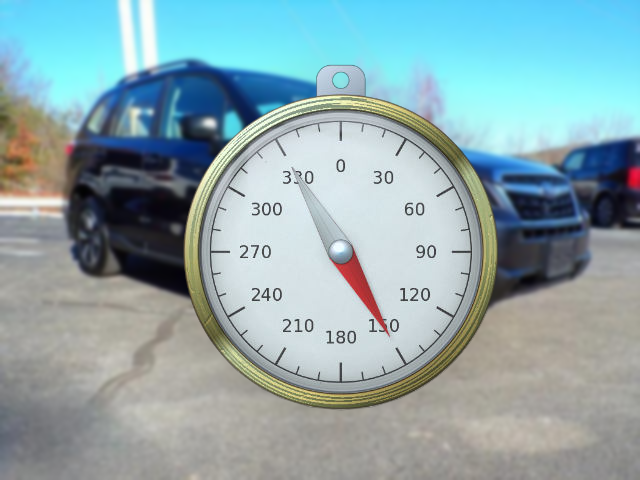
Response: 150
